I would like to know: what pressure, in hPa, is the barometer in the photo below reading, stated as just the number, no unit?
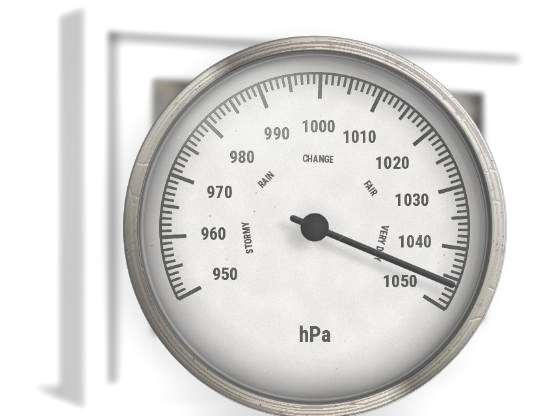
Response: 1046
